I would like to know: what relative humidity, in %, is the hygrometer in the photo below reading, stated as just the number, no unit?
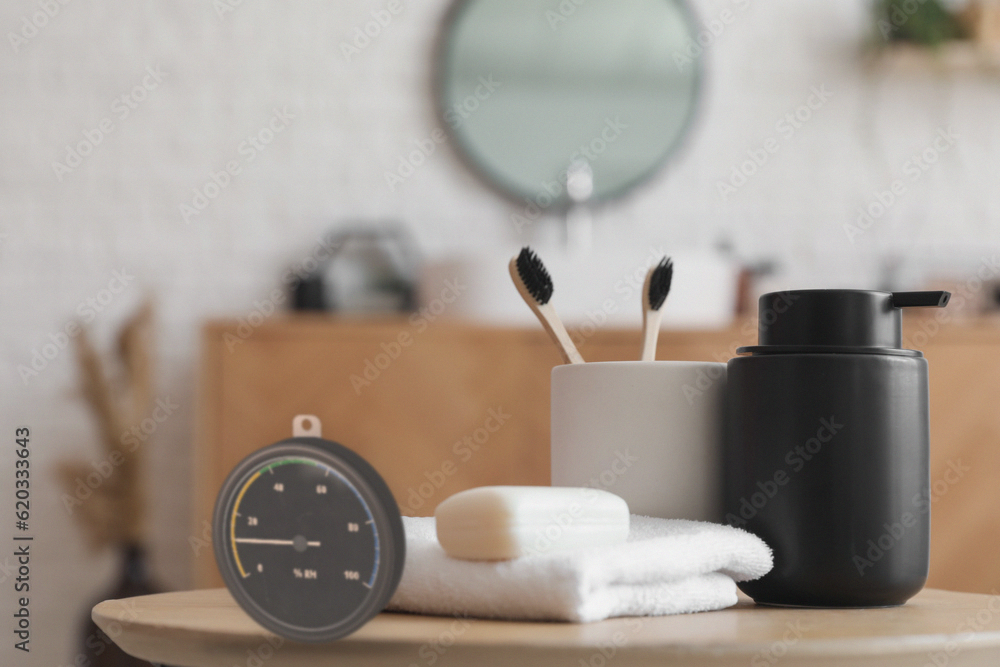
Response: 12
